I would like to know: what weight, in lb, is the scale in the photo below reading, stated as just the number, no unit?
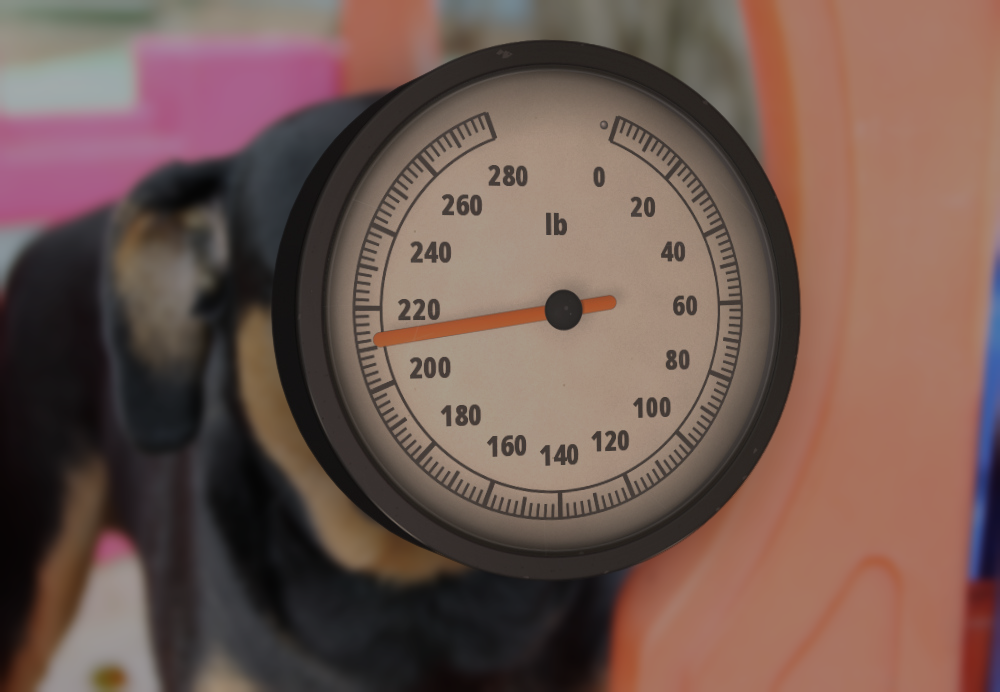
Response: 212
